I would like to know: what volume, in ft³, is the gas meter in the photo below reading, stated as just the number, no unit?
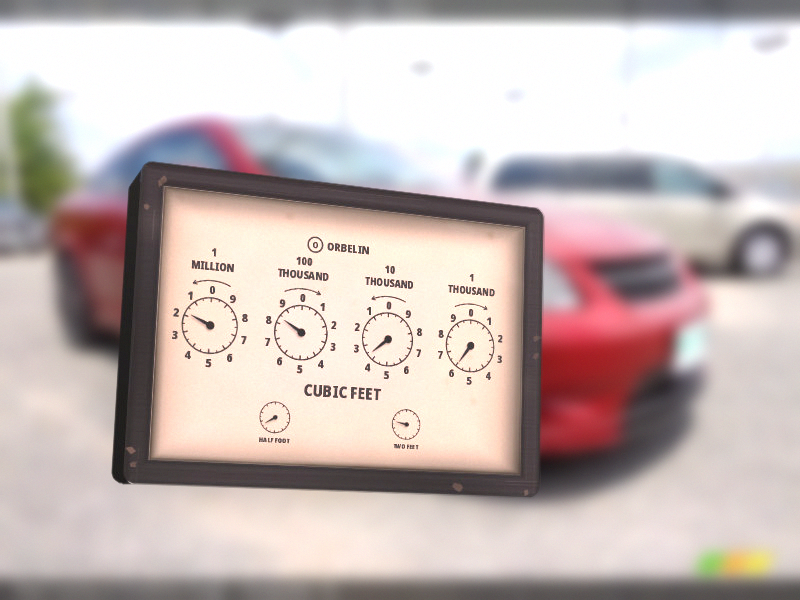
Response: 183600
